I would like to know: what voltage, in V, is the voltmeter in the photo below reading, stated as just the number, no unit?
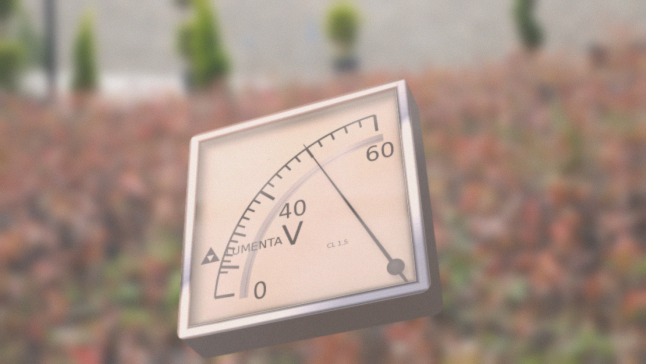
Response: 50
